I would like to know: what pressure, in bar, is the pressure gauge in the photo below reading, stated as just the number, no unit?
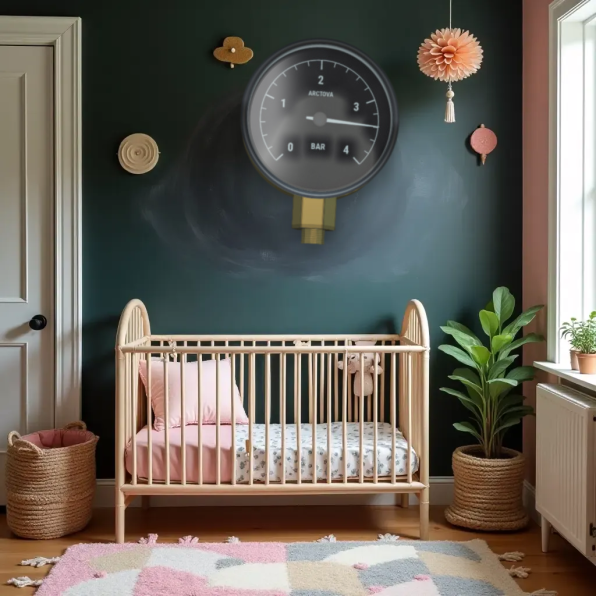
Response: 3.4
